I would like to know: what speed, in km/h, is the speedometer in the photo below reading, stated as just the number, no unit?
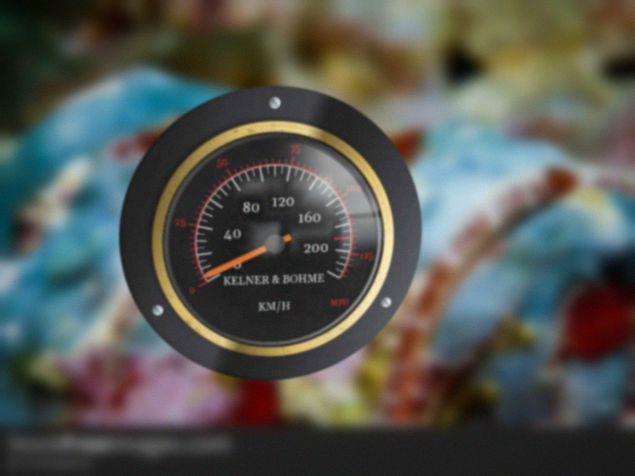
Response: 5
